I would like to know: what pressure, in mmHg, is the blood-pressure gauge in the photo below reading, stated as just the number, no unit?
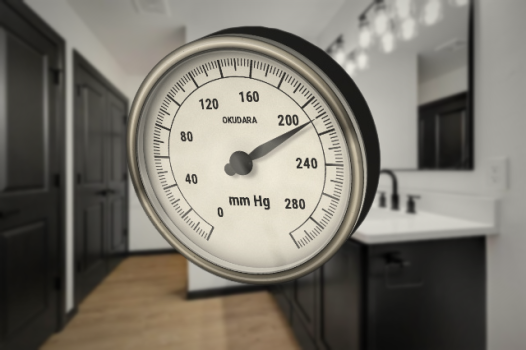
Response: 210
